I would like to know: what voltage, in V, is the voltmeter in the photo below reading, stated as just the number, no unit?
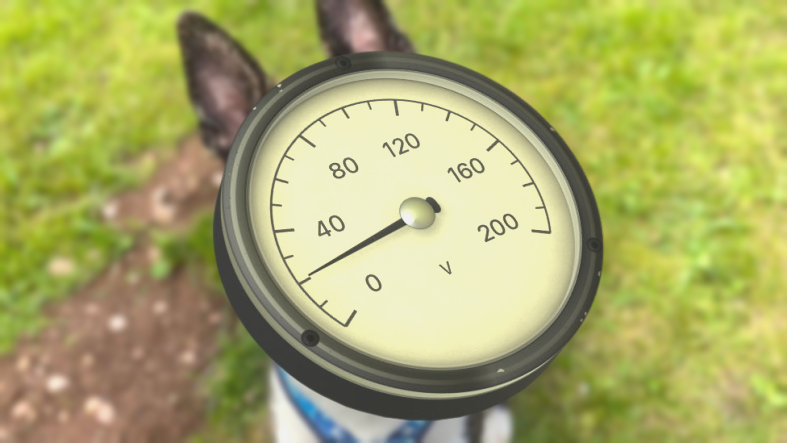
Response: 20
